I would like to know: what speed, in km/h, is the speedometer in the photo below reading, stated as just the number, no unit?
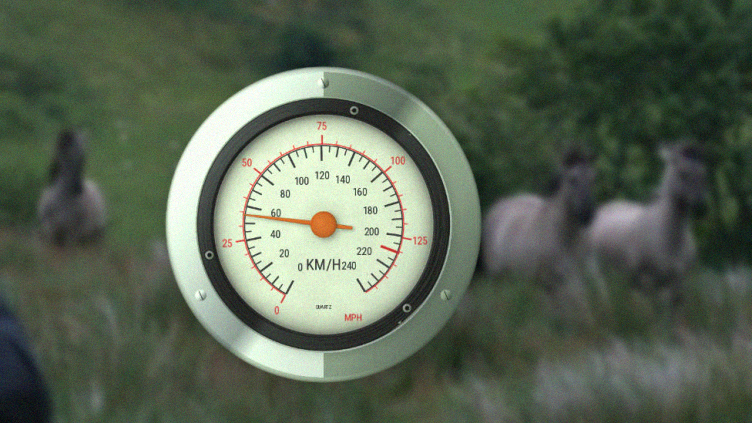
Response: 55
